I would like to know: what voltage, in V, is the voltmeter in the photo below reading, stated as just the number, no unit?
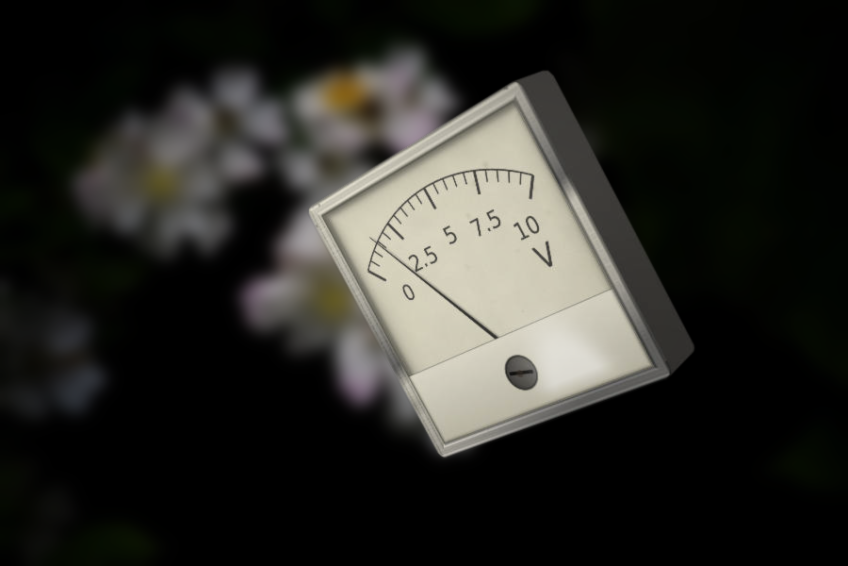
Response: 1.5
